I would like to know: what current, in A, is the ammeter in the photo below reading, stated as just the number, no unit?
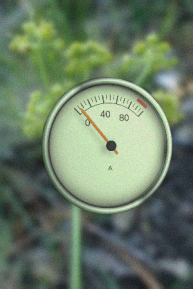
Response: 5
